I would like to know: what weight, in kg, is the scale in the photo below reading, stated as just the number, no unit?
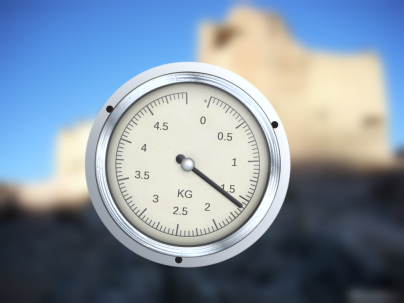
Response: 1.6
